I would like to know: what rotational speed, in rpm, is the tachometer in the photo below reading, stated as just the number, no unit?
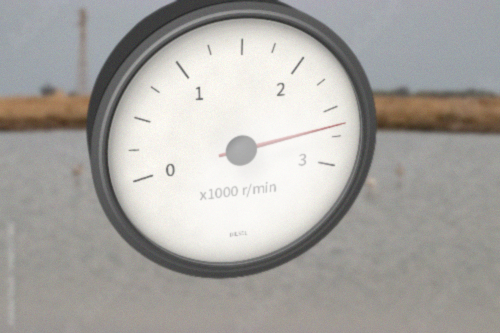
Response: 2625
